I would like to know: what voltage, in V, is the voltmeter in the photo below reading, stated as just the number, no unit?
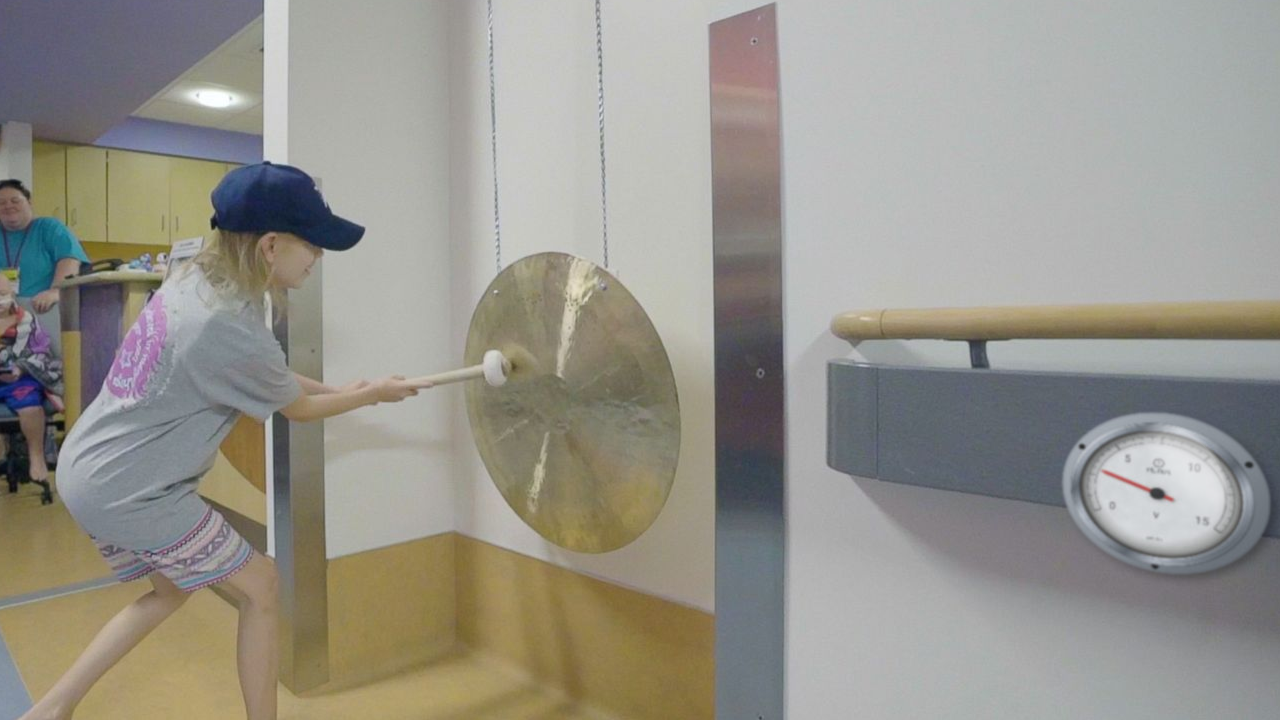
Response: 3
